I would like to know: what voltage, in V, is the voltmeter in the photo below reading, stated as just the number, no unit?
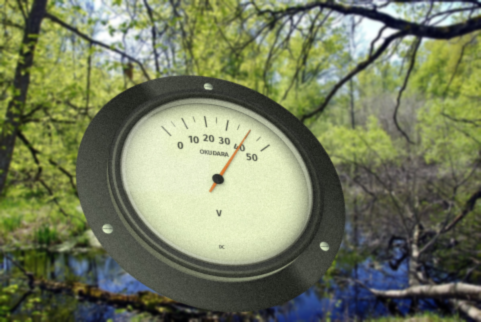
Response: 40
